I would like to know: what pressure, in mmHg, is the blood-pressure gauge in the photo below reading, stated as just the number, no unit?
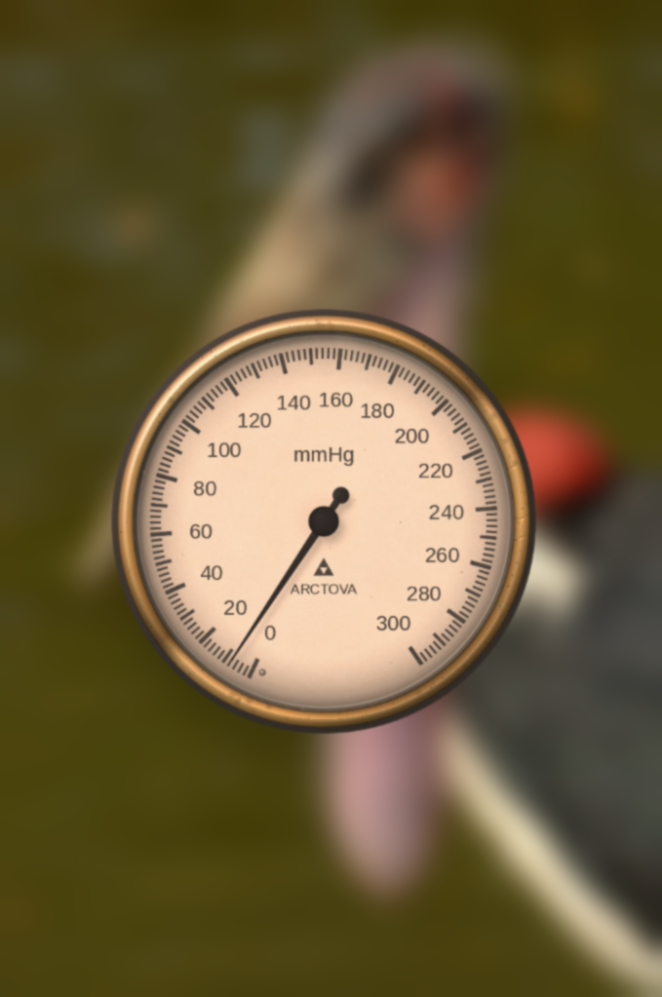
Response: 8
